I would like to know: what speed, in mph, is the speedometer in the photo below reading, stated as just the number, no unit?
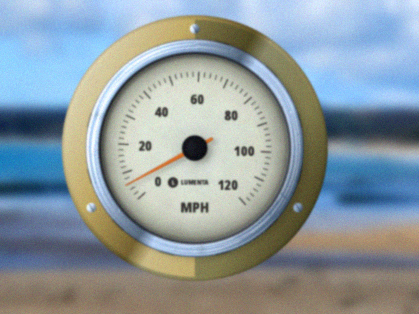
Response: 6
